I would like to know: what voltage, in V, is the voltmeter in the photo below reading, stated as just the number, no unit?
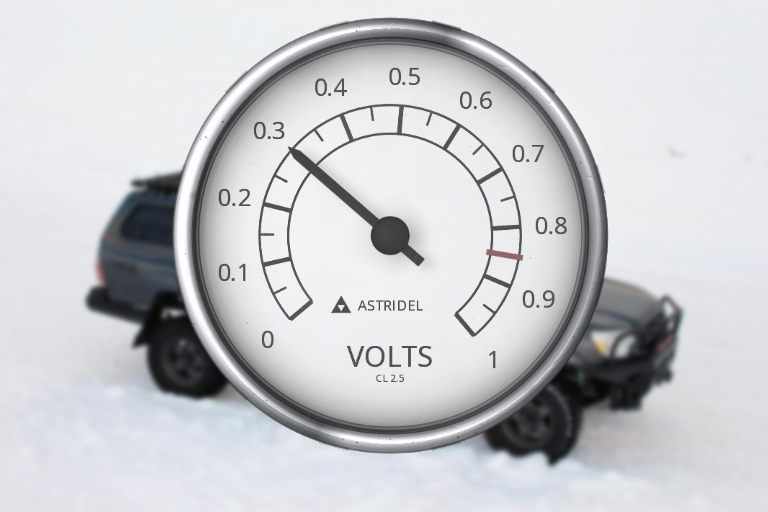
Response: 0.3
